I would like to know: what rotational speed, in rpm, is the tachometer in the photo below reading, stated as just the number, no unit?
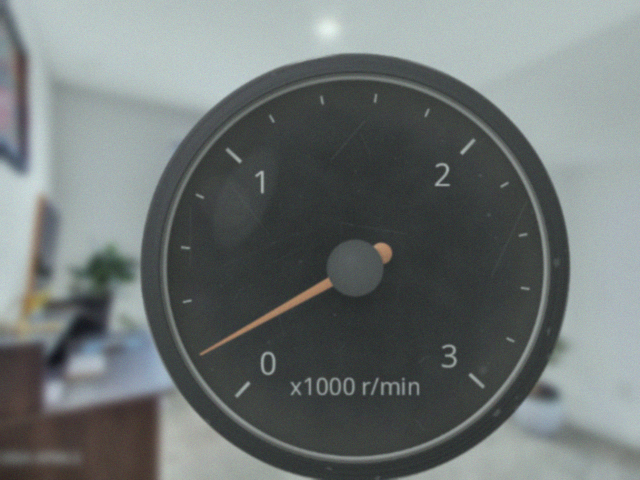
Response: 200
